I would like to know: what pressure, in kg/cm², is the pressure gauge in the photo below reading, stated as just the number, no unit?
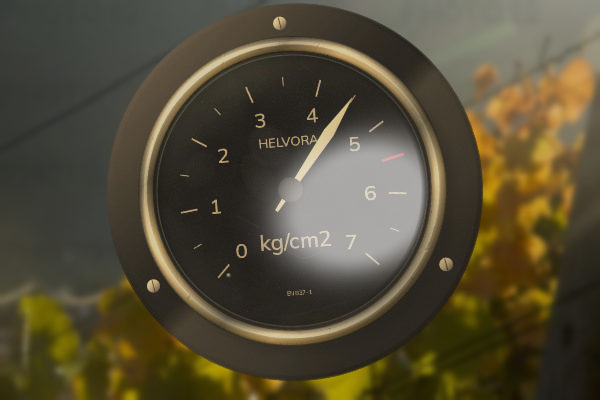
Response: 4.5
